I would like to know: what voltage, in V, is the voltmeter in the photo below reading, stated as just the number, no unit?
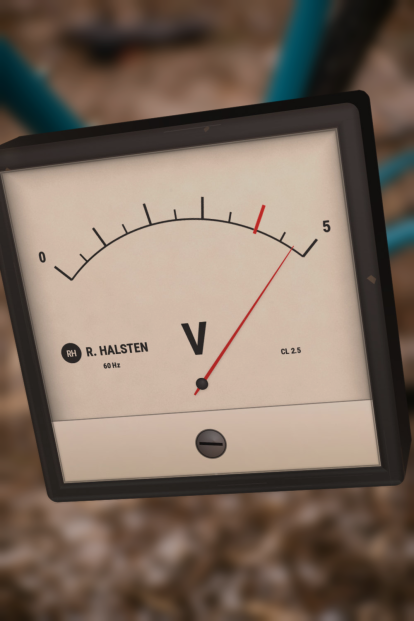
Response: 4.75
